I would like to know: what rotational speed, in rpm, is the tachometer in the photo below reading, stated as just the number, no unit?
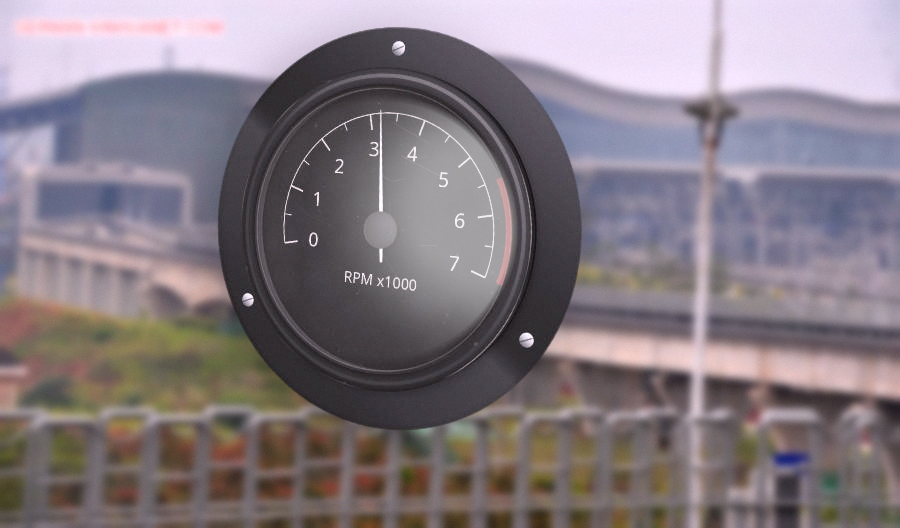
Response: 3250
